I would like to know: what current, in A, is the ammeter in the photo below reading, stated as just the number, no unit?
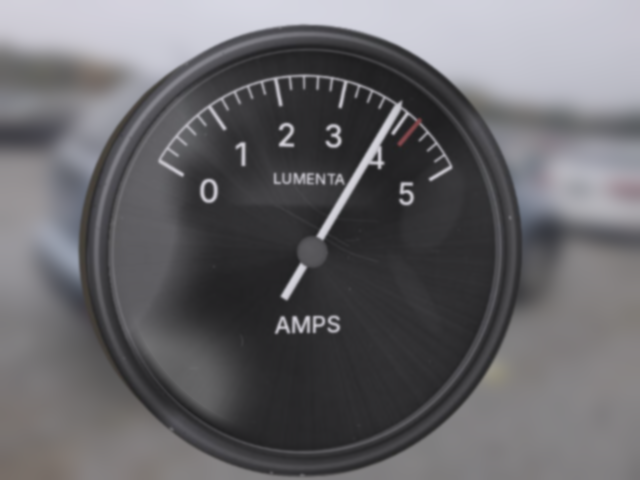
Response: 3.8
